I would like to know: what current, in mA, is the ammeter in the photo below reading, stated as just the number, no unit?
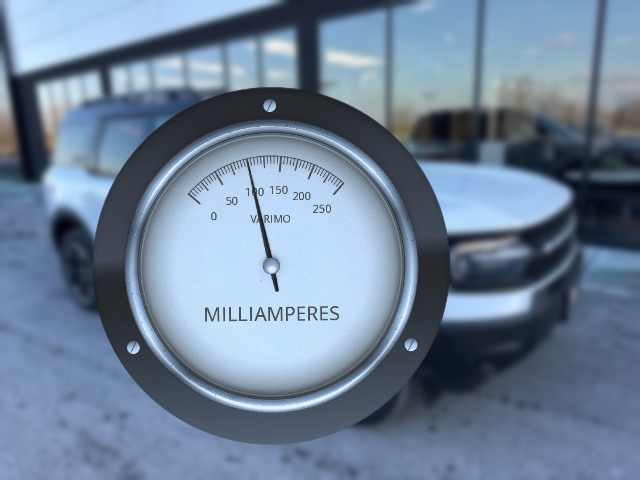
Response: 100
